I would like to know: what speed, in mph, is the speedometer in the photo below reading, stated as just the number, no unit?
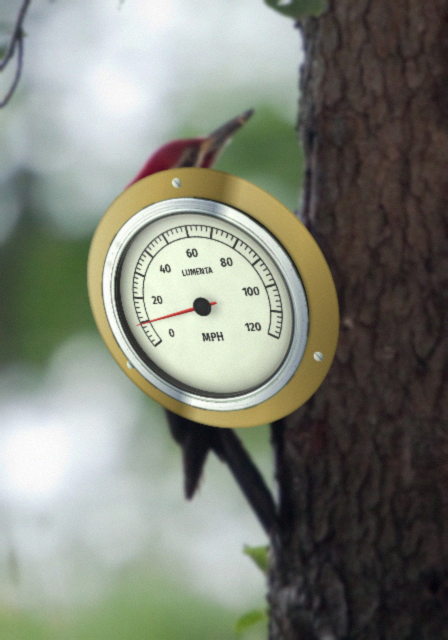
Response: 10
